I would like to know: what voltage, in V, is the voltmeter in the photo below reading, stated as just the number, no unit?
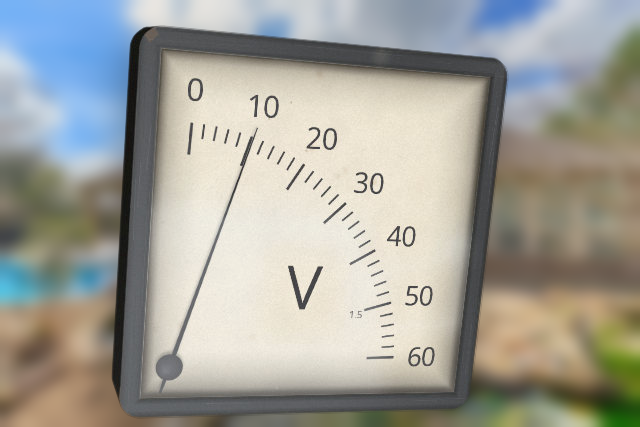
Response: 10
